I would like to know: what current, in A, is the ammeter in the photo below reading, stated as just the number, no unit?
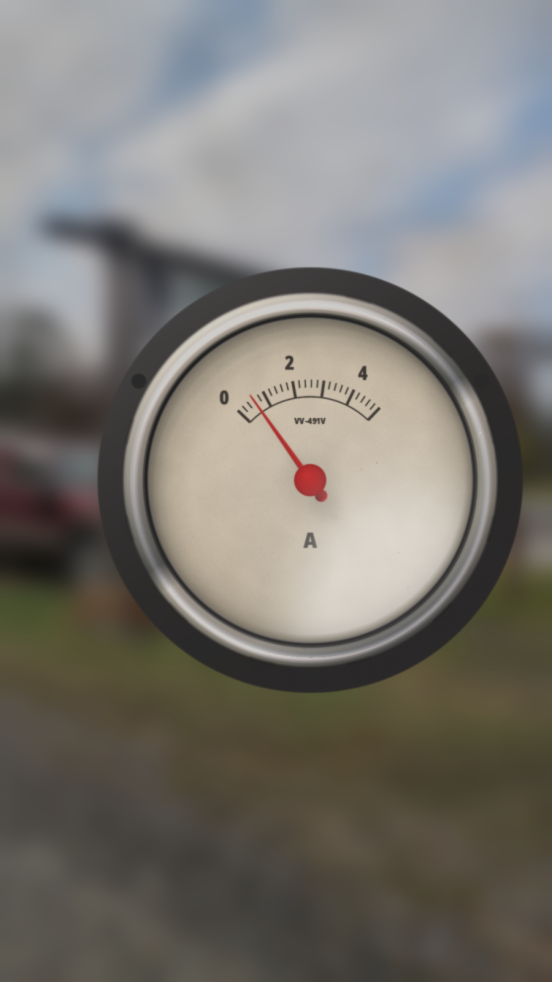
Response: 0.6
